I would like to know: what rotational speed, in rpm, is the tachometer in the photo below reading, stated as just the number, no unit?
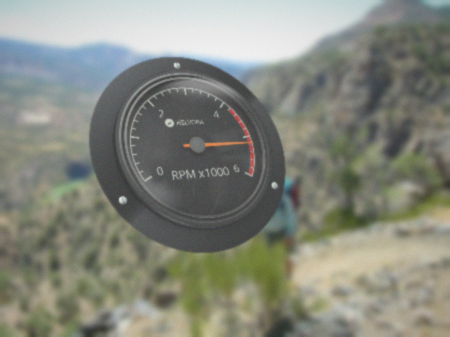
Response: 5200
